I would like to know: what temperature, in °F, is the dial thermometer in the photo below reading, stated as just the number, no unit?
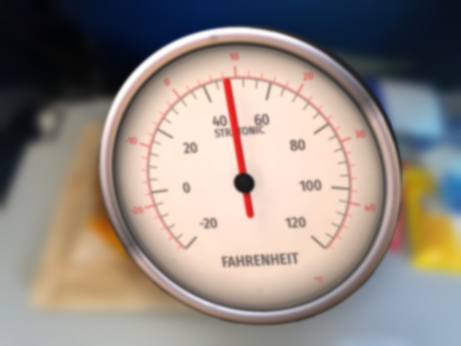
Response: 48
